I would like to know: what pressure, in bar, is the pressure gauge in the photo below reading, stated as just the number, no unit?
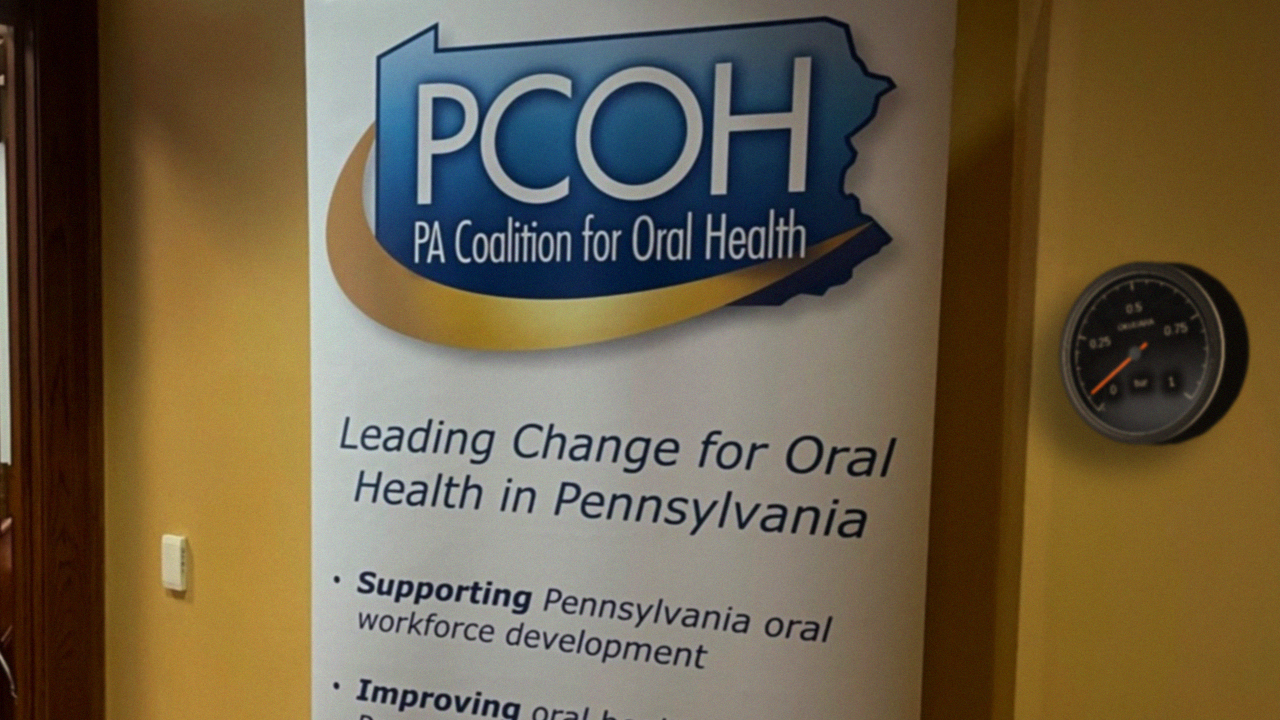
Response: 0.05
